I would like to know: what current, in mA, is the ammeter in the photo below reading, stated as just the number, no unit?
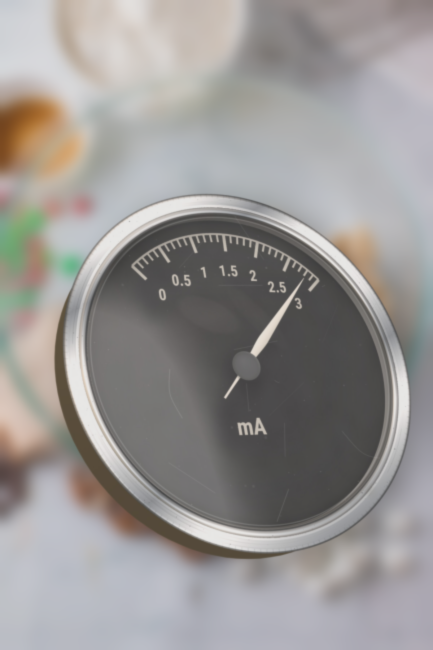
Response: 2.8
